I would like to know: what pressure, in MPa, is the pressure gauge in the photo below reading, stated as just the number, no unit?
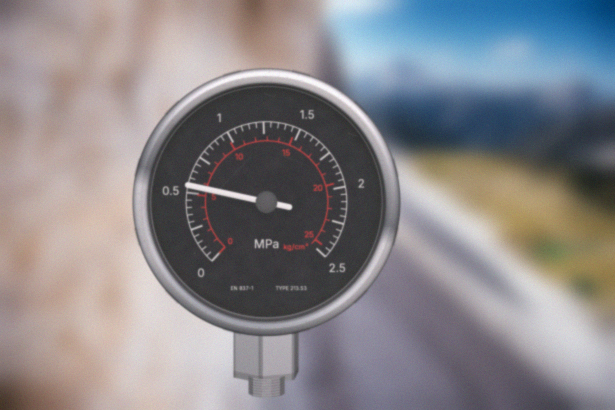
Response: 0.55
